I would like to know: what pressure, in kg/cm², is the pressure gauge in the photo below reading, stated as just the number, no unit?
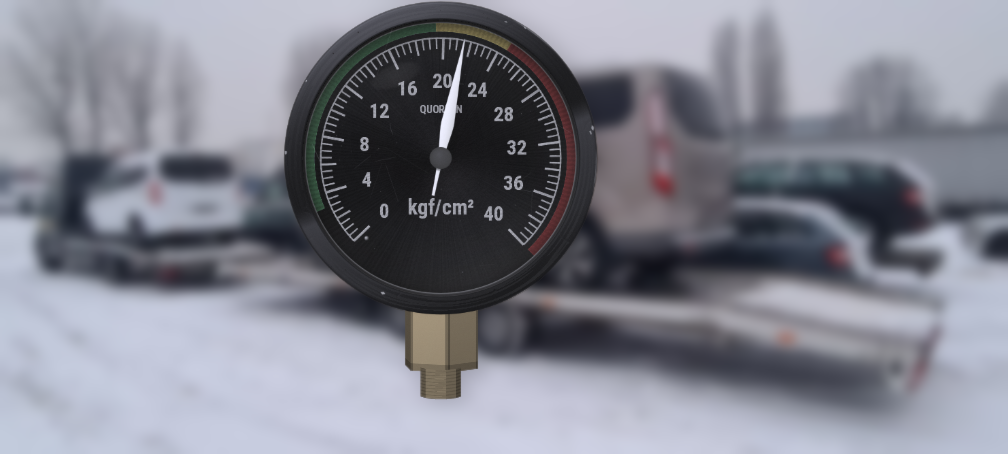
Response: 21.5
